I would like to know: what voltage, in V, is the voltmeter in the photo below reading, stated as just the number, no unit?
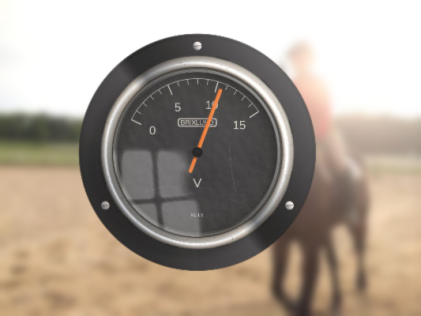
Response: 10.5
